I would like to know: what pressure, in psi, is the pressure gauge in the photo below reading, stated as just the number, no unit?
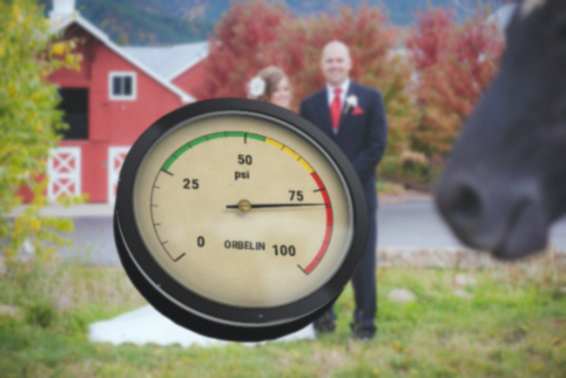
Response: 80
